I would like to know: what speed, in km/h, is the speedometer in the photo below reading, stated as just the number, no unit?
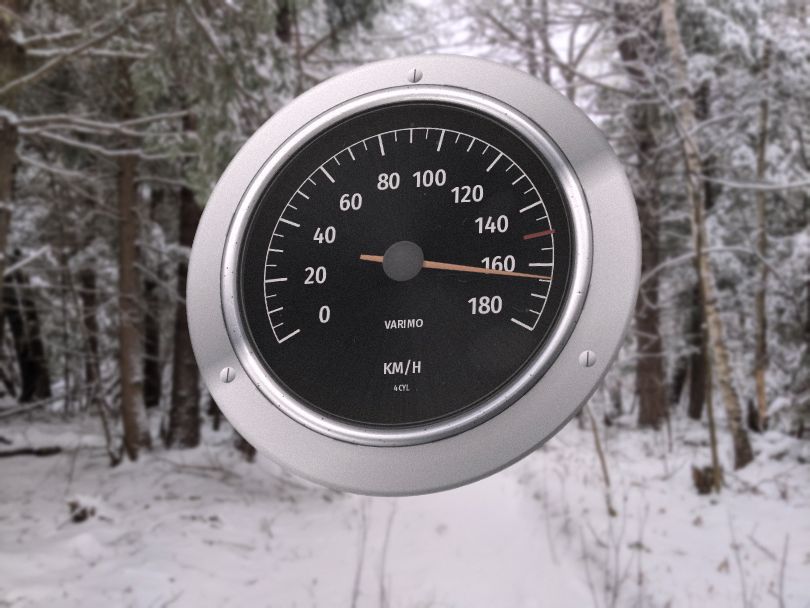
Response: 165
